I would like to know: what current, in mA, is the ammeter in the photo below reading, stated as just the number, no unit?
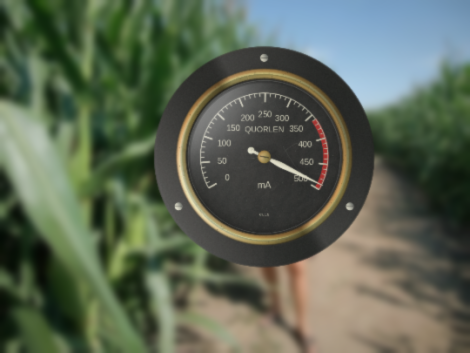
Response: 490
